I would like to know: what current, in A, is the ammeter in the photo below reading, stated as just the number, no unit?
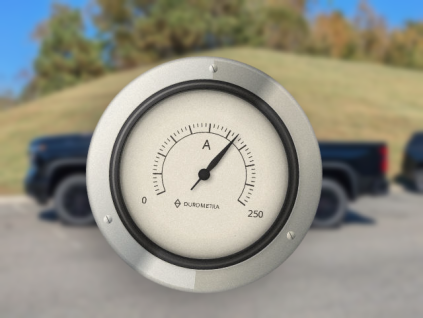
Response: 160
